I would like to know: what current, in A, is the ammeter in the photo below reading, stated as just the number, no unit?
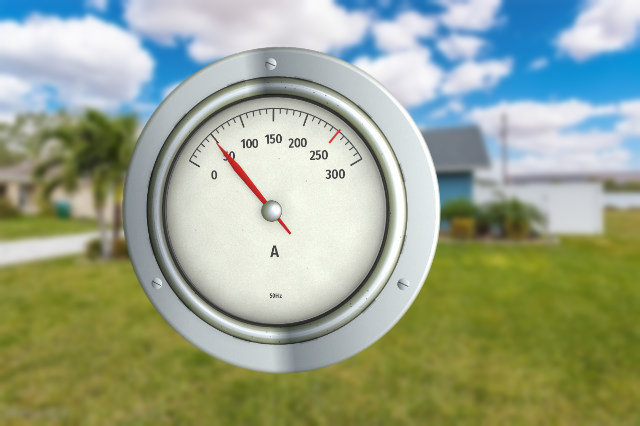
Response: 50
